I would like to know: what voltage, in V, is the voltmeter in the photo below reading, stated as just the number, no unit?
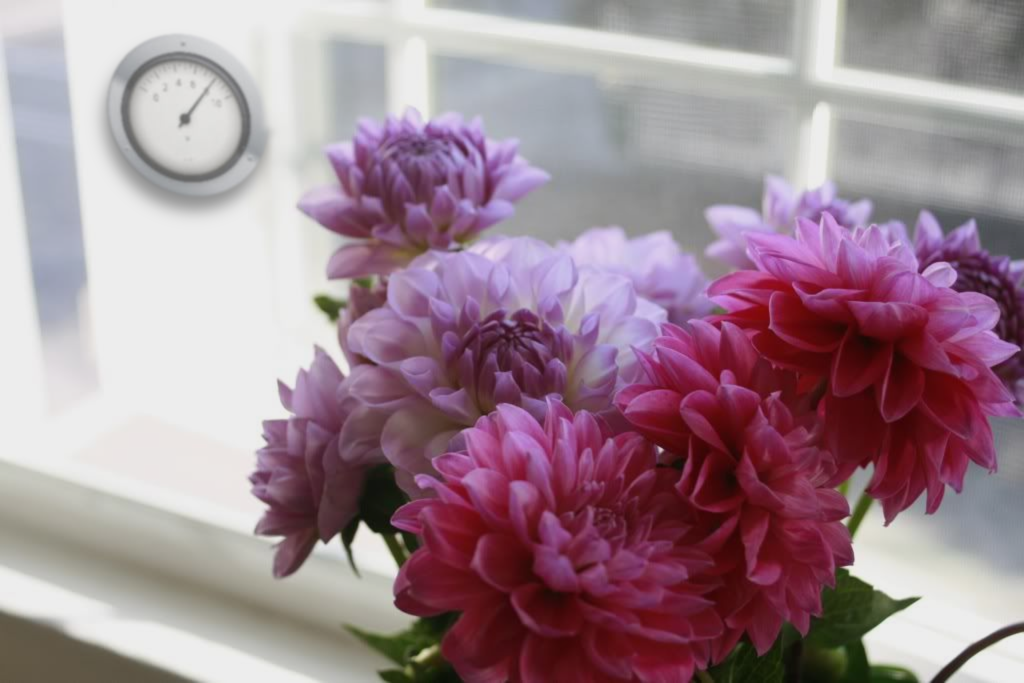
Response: 8
